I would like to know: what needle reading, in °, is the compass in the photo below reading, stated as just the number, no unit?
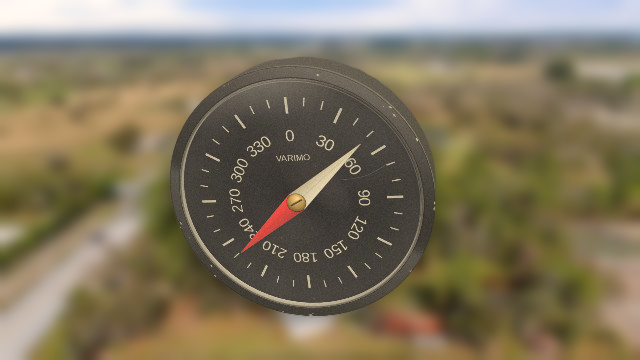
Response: 230
